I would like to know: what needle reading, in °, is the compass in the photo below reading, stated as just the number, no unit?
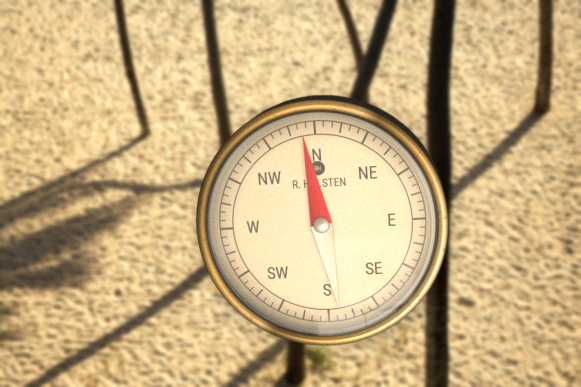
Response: 352.5
